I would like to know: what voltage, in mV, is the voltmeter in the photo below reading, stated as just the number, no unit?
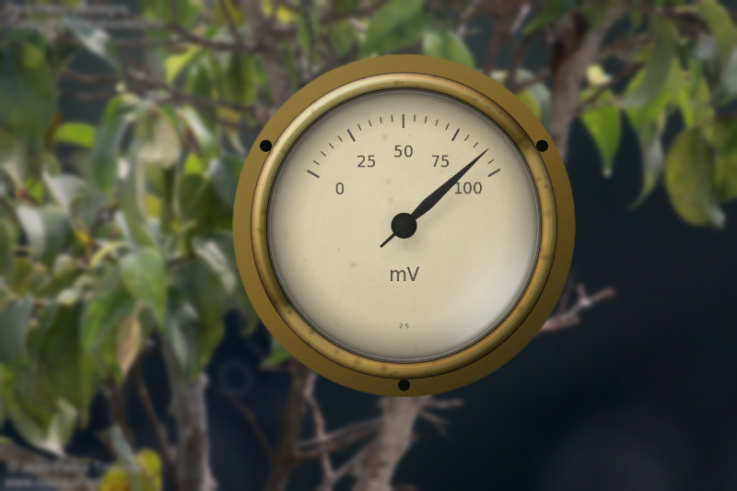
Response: 90
